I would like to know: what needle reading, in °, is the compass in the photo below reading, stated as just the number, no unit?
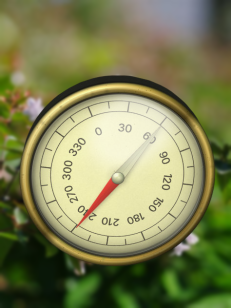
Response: 240
